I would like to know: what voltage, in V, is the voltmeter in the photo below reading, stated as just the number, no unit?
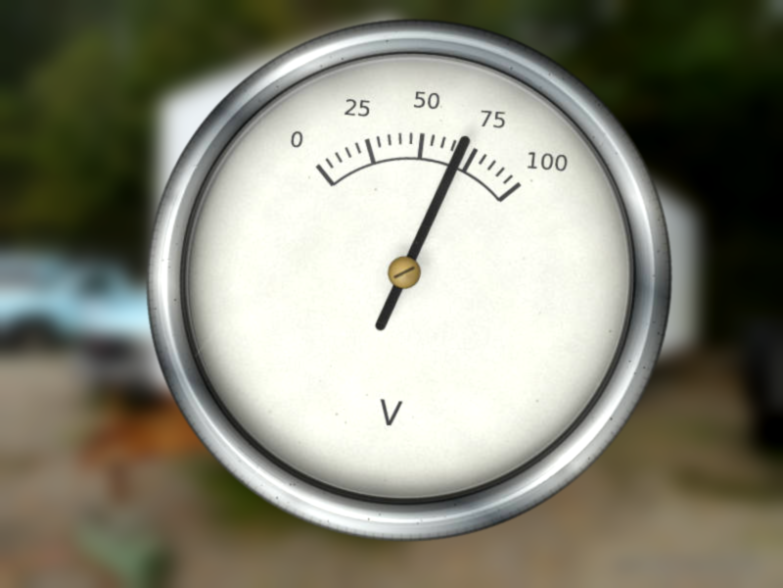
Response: 70
